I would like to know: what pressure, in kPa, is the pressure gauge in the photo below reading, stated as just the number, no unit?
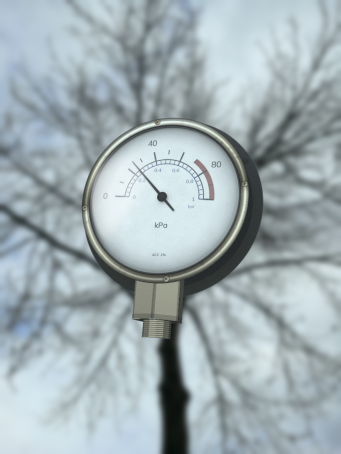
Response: 25
